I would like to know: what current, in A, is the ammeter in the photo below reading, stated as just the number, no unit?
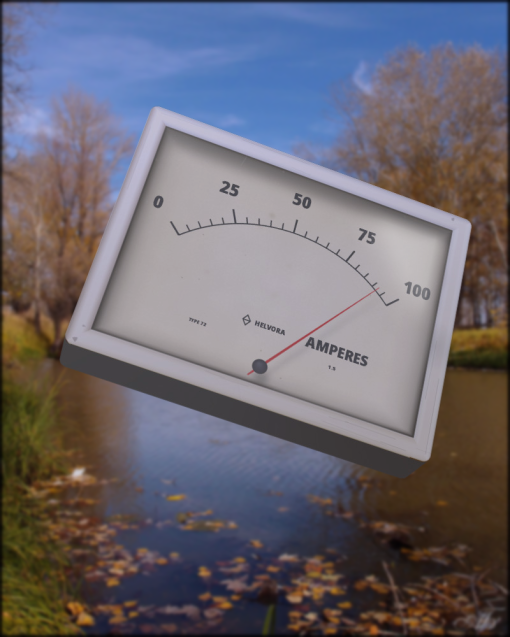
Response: 92.5
